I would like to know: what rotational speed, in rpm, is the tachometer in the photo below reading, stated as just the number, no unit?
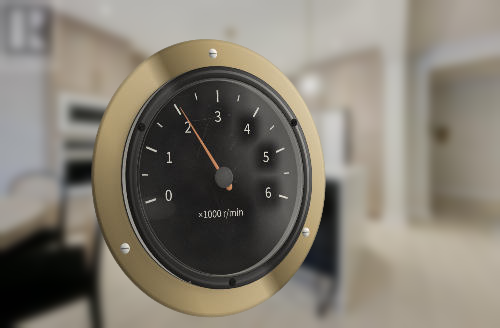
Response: 2000
